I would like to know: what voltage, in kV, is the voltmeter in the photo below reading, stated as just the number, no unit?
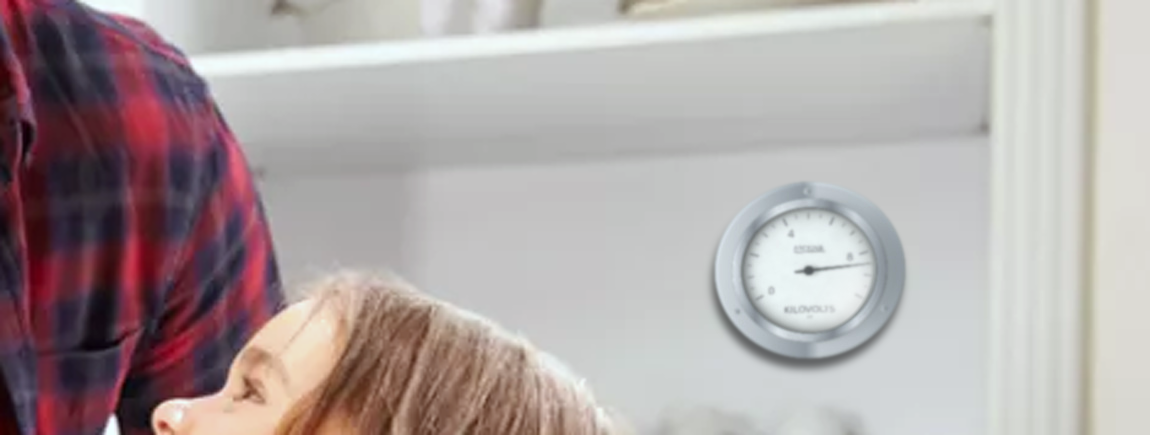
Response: 8.5
